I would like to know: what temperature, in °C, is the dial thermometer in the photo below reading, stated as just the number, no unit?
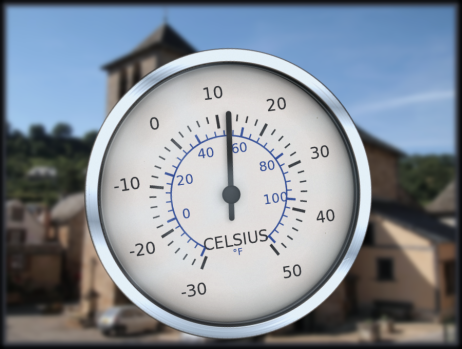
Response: 12
